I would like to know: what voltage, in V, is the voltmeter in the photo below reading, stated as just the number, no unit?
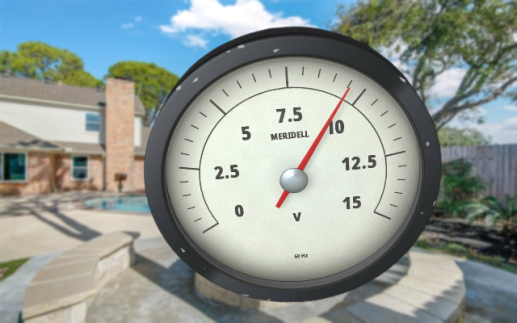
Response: 9.5
